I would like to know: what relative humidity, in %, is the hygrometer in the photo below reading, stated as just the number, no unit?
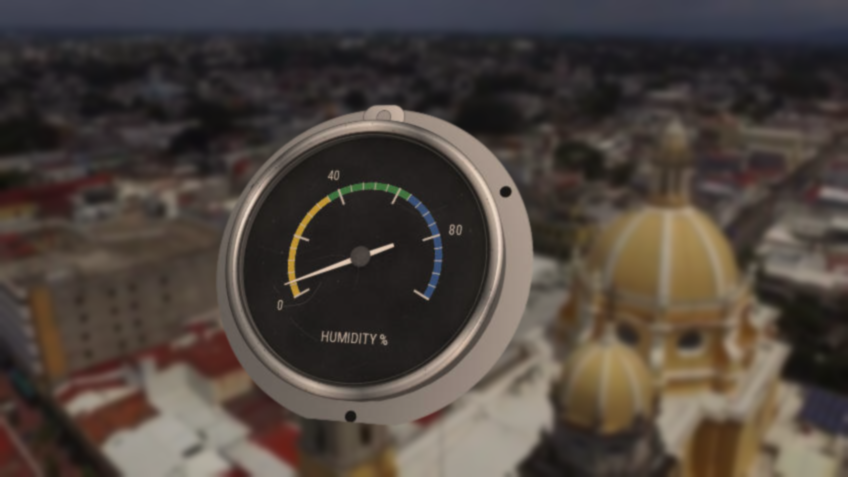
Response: 4
